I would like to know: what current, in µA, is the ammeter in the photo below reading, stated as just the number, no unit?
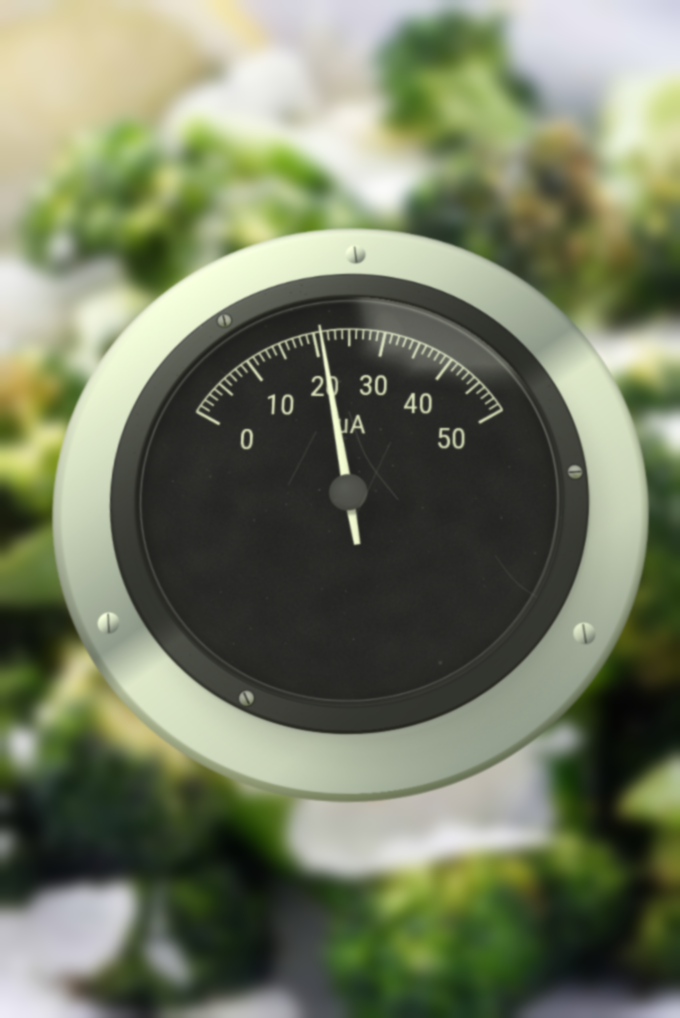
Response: 21
